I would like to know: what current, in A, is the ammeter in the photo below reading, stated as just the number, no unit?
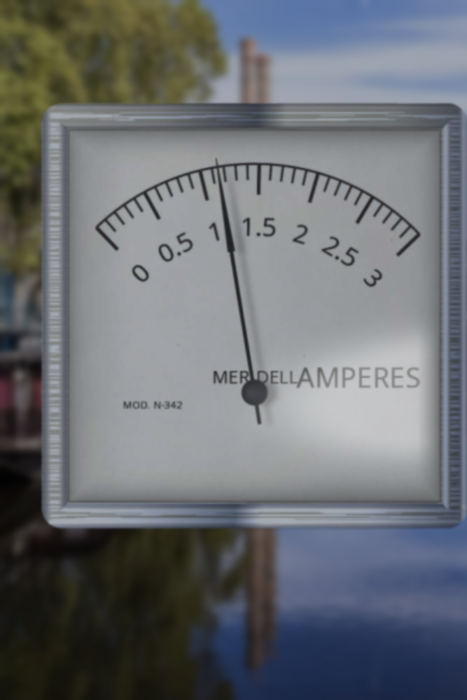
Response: 1.15
